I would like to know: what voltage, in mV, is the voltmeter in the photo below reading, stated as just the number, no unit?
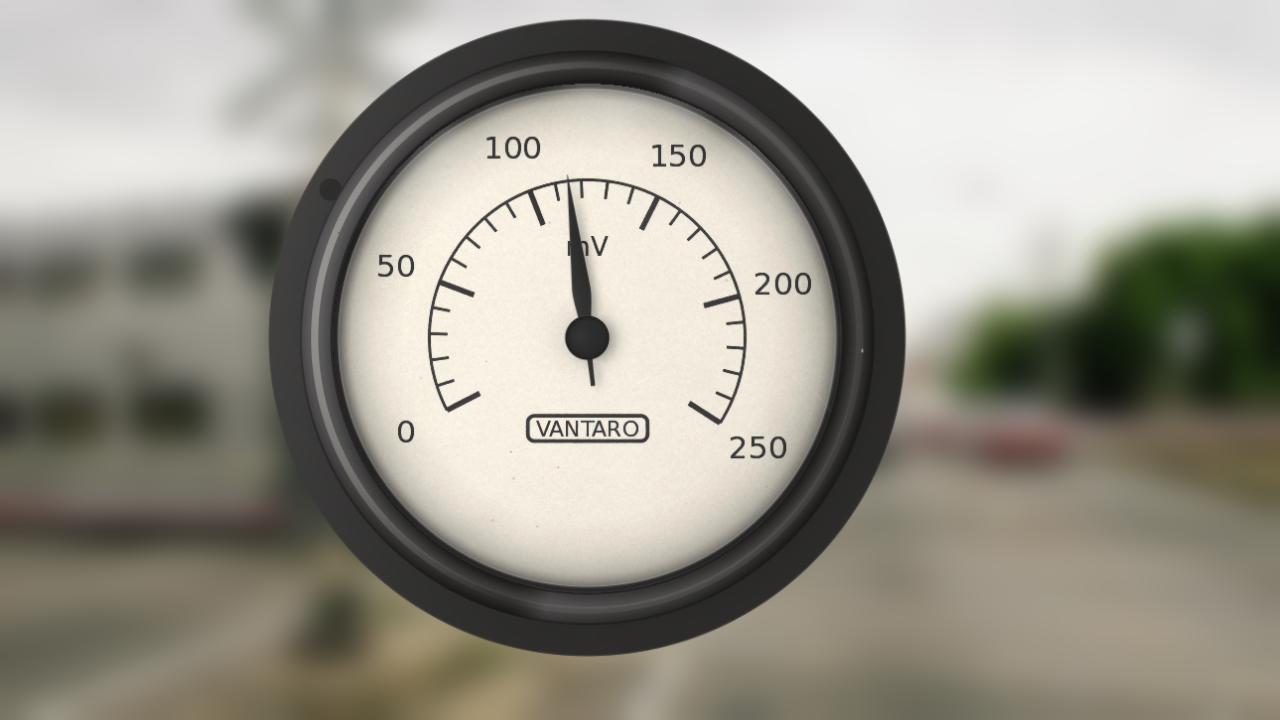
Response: 115
